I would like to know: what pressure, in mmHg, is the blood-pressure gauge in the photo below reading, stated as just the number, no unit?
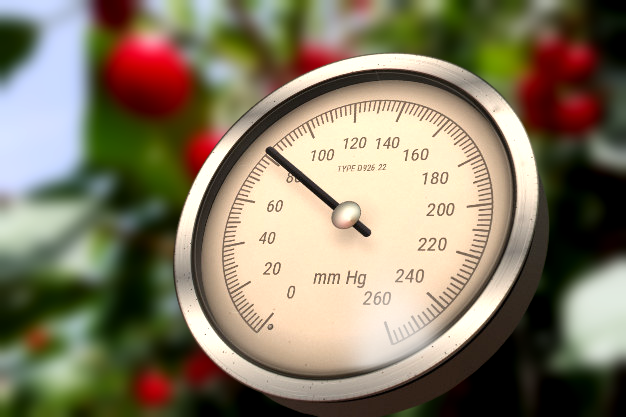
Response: 82
